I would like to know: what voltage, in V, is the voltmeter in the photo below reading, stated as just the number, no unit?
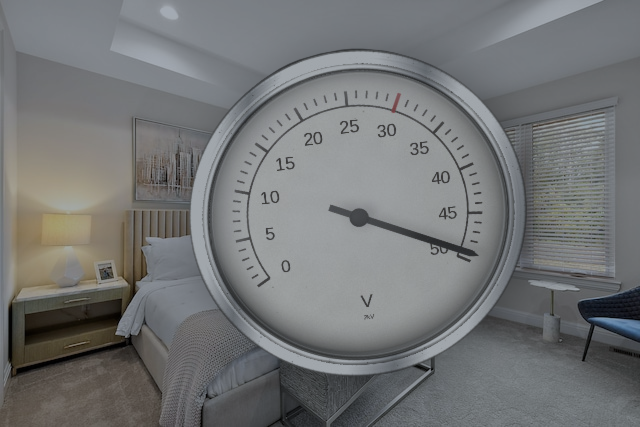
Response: 49
